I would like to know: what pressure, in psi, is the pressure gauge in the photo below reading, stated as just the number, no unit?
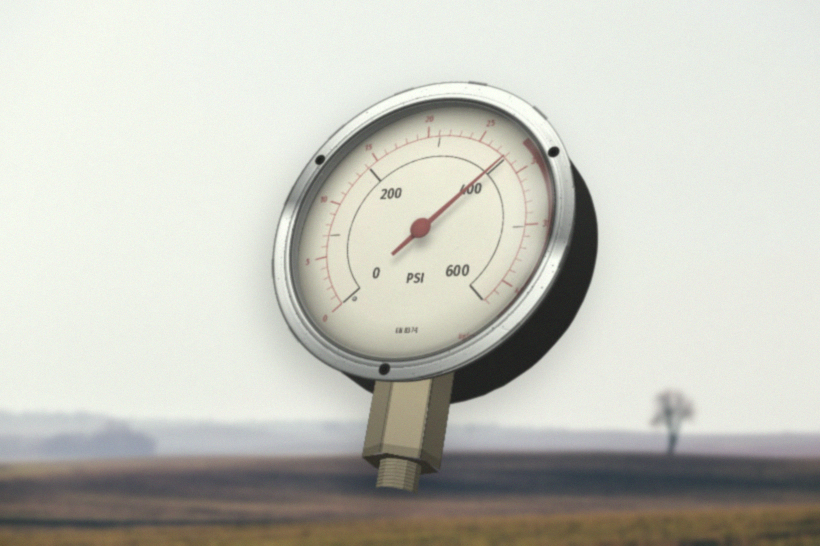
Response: 400
